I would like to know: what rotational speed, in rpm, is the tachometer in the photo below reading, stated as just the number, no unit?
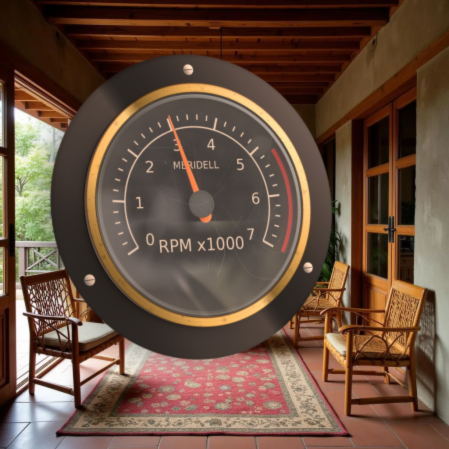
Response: 3000
